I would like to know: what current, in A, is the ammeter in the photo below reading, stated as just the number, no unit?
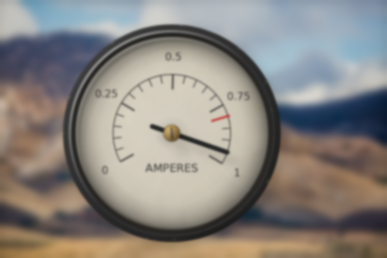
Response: 0.95
